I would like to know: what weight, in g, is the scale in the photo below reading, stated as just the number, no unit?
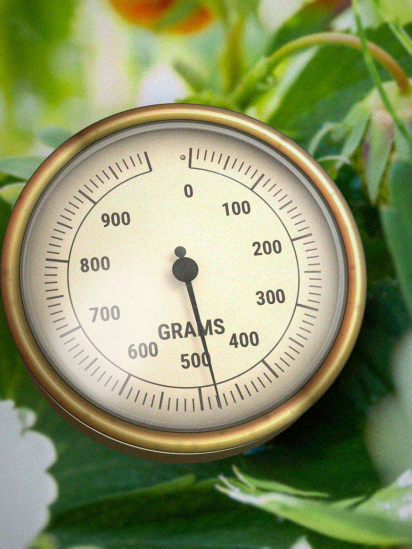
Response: 480
